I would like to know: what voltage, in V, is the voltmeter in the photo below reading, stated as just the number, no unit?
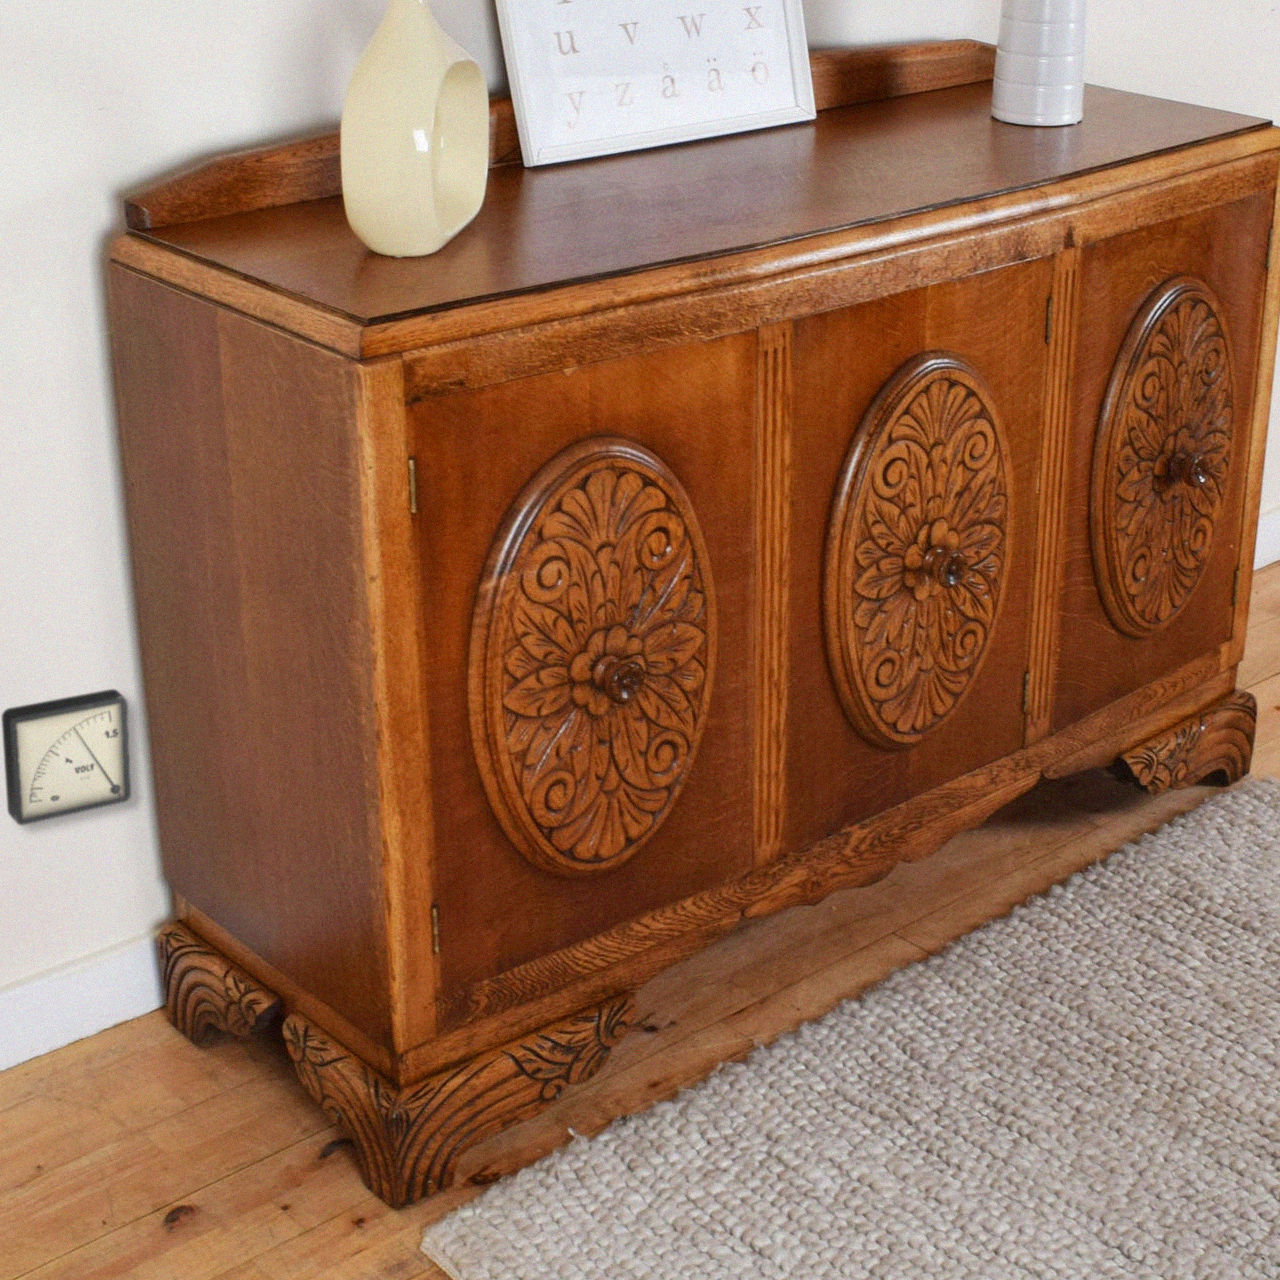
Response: 1.25
